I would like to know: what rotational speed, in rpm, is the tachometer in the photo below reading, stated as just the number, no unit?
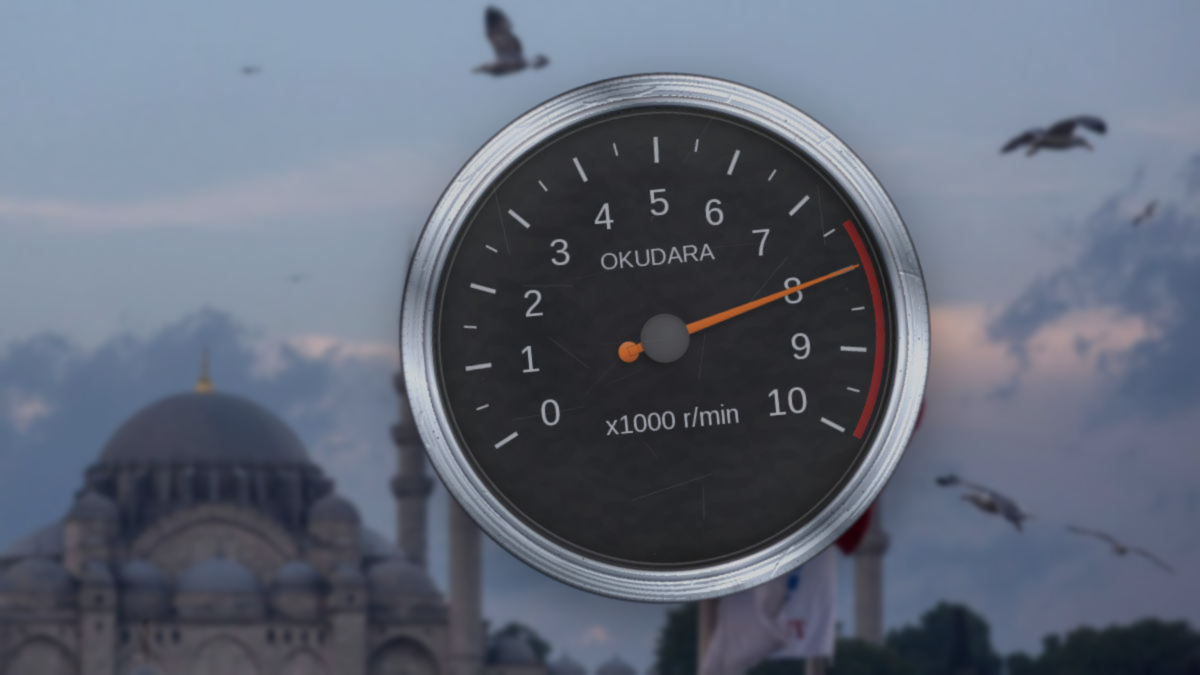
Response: 8000
